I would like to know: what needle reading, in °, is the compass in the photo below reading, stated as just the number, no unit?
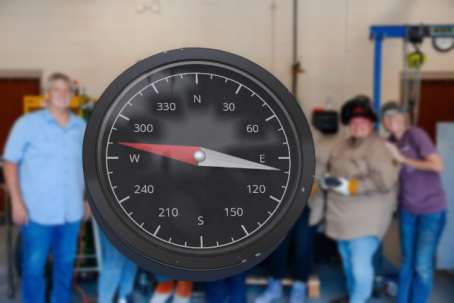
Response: 280
